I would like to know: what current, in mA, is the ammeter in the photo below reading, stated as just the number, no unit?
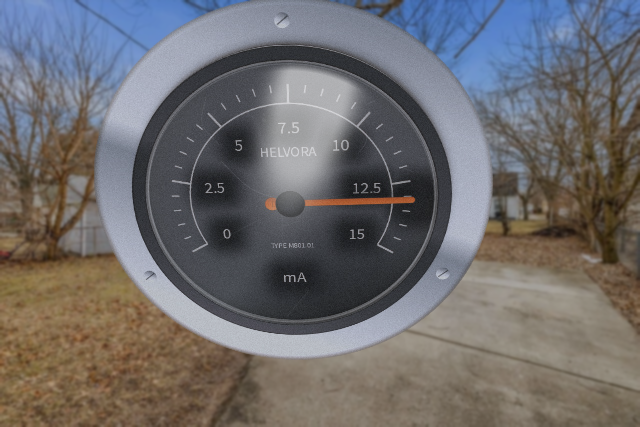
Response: 13
